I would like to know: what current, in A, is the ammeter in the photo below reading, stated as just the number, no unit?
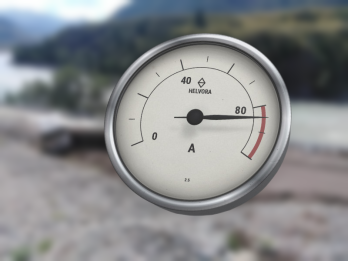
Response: 85
